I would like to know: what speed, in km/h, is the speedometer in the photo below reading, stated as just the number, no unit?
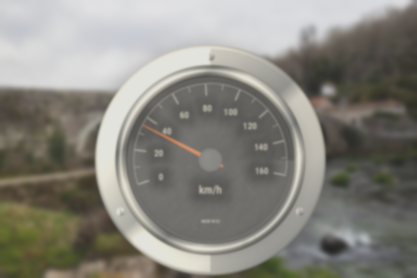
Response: 35
